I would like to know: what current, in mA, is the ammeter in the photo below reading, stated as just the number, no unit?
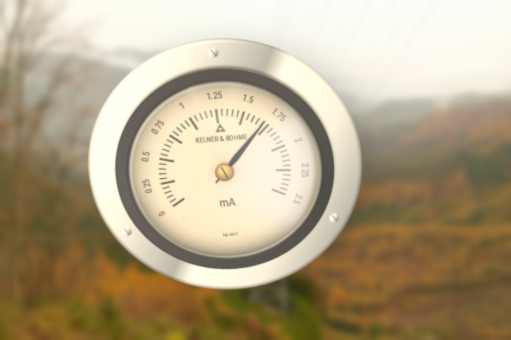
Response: 1.7
